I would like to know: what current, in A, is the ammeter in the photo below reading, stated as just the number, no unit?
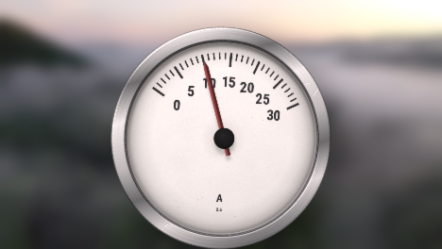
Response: 10
